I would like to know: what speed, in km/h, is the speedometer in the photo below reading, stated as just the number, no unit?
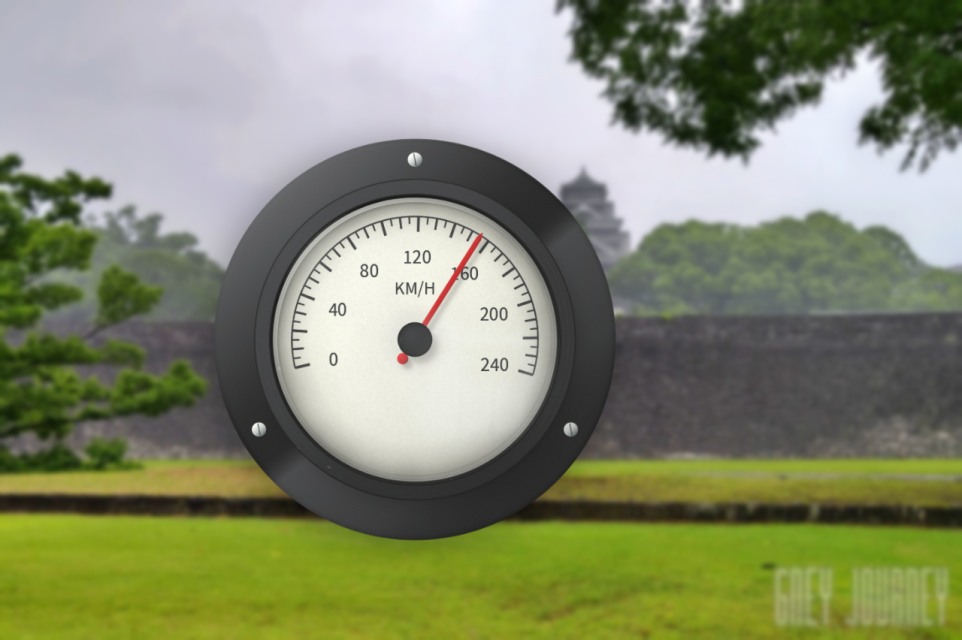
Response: 155
